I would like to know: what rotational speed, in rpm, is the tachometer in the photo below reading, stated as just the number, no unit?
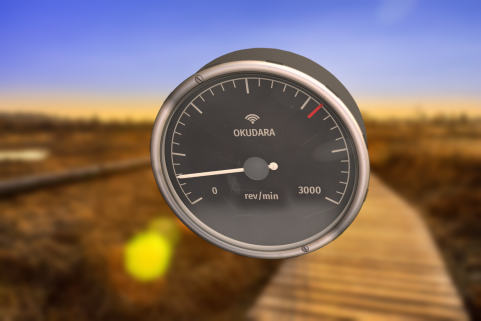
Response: 300
